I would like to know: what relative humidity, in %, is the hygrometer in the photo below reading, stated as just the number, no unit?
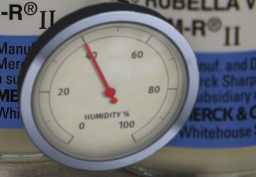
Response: 40
